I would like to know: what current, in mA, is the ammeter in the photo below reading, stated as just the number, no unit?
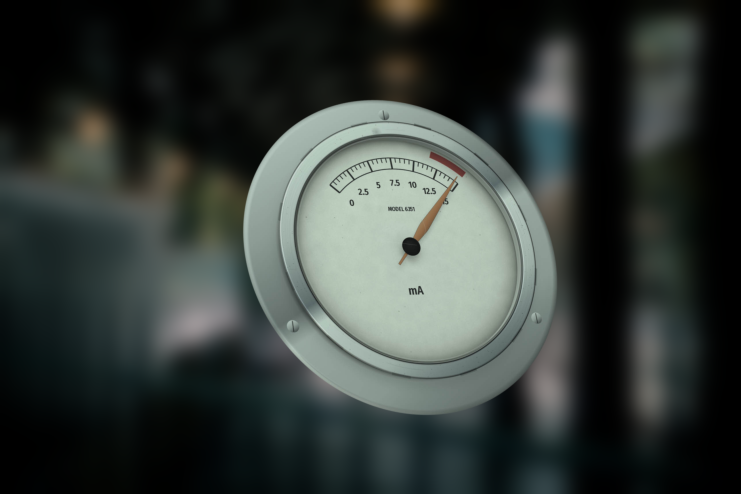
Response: 14.5
